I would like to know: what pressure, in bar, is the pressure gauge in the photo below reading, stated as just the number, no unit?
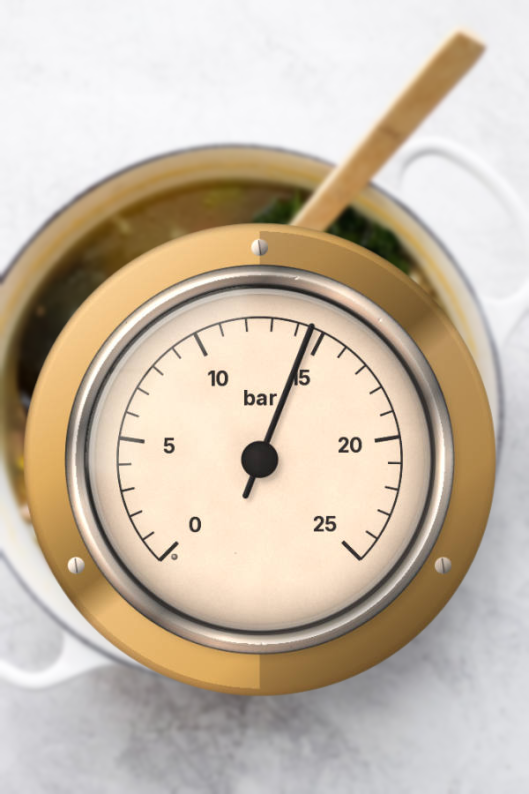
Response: 14.5
